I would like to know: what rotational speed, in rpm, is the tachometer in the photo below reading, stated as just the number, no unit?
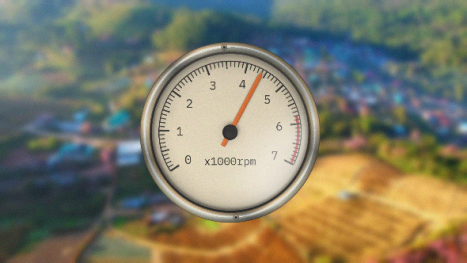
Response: 4400
